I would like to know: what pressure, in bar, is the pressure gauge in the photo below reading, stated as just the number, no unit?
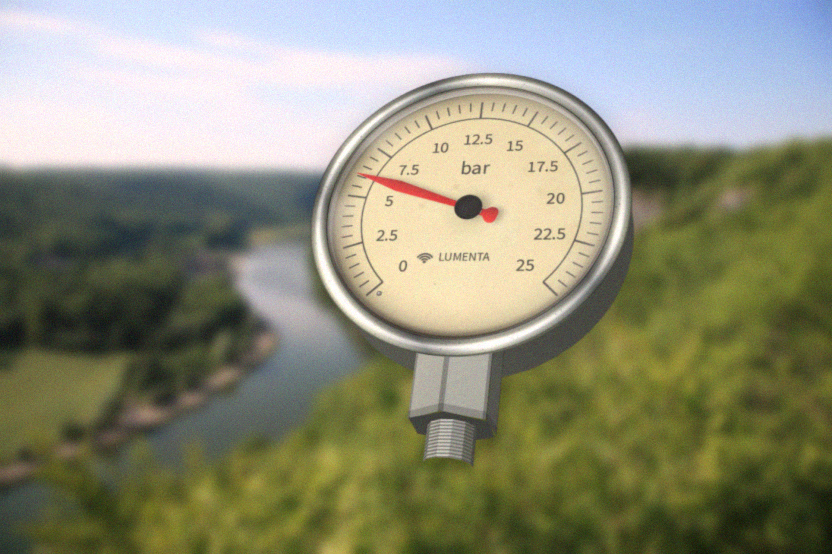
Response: 6
